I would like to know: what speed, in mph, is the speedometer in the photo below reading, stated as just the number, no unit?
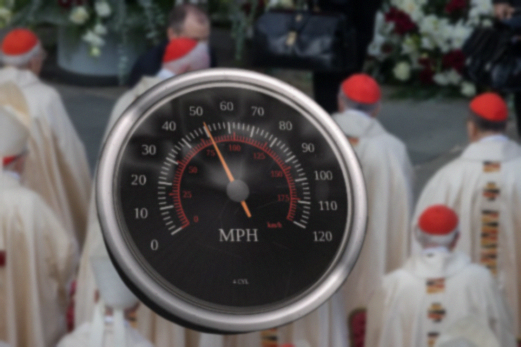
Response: 50
